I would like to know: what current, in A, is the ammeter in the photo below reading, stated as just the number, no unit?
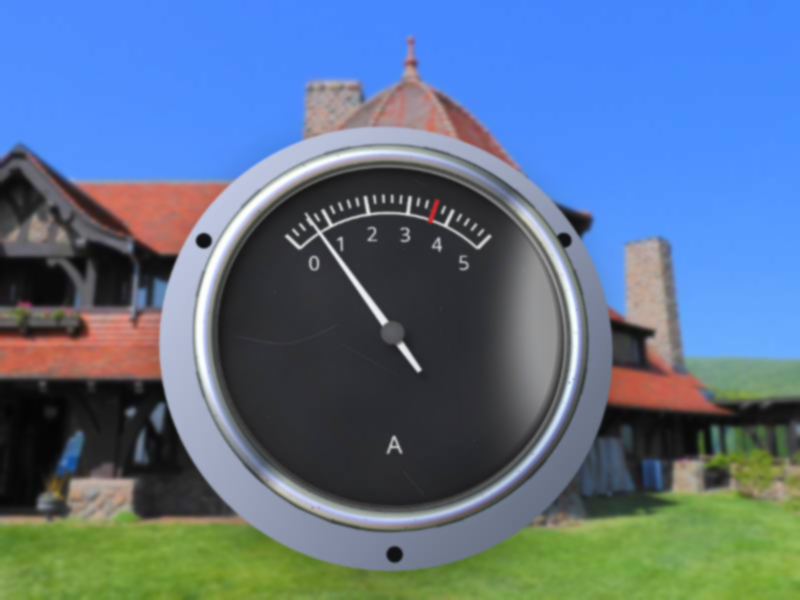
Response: 0.6
